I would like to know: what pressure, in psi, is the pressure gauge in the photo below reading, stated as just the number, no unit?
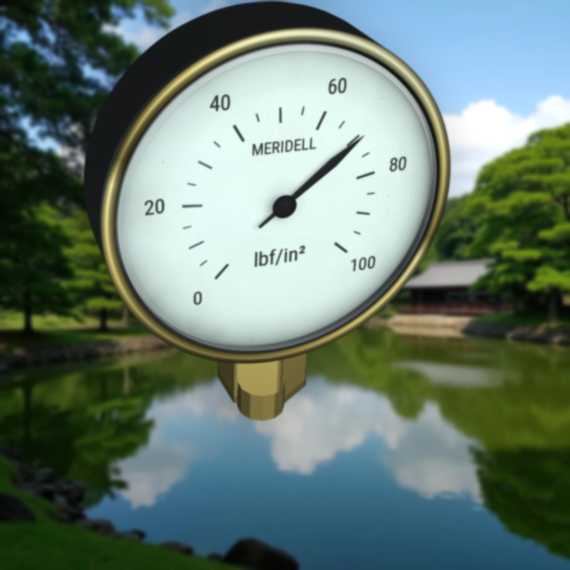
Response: 70
